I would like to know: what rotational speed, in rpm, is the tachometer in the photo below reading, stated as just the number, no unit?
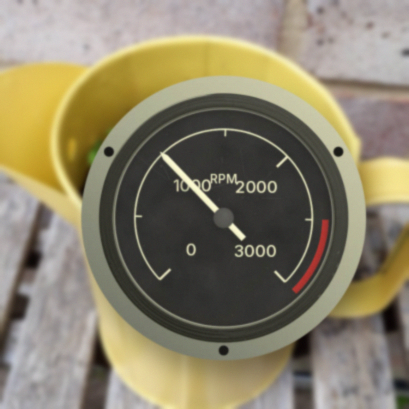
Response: 1000
